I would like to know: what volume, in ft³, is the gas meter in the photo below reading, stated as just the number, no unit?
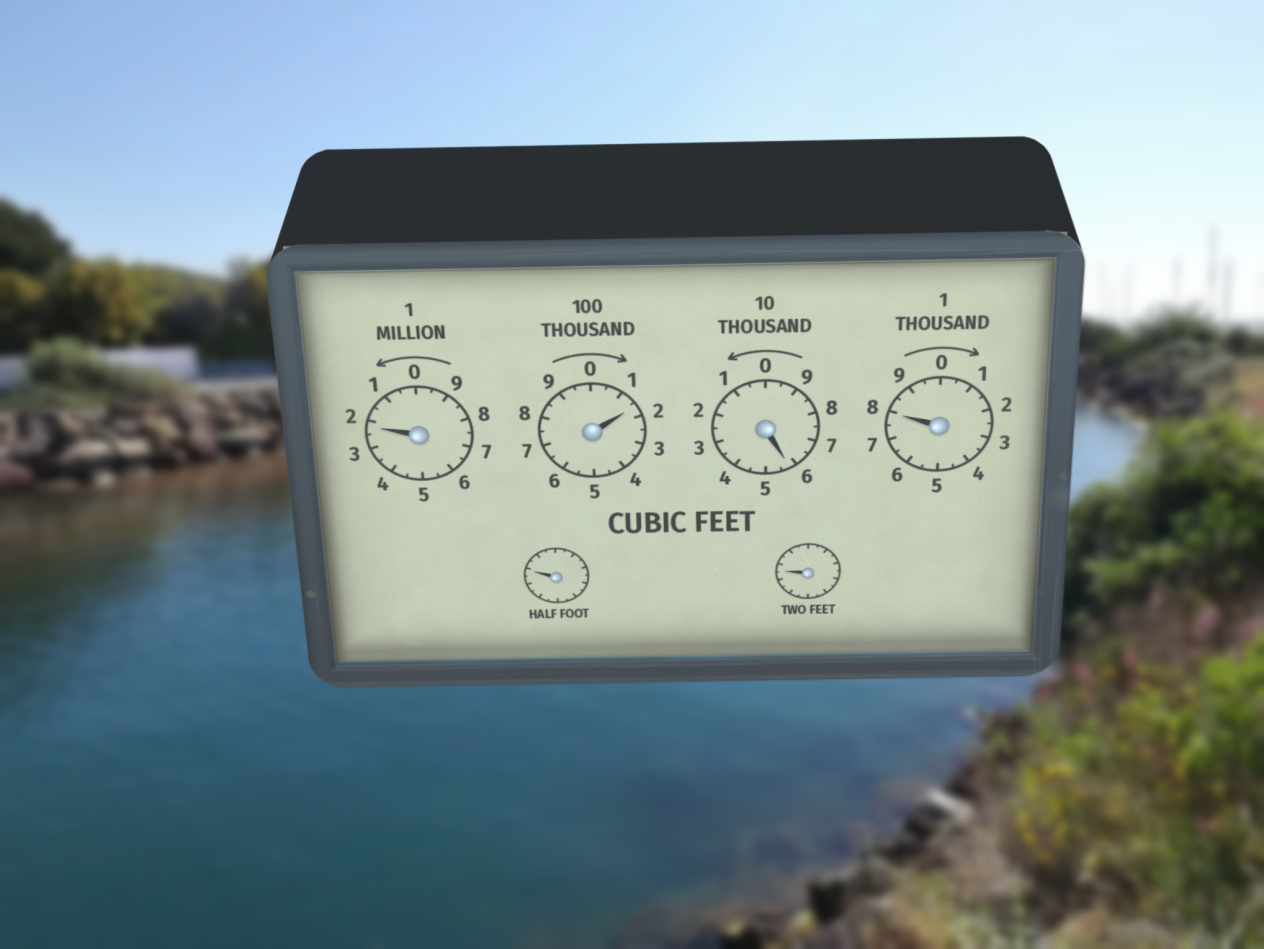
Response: 215800
